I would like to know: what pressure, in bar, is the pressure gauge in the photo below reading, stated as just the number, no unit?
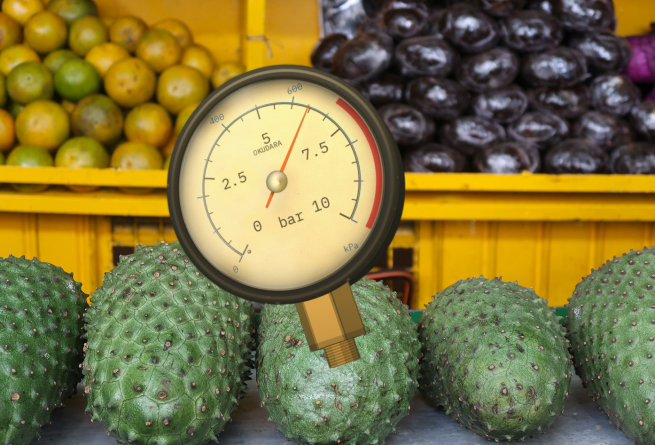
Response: 6.5
